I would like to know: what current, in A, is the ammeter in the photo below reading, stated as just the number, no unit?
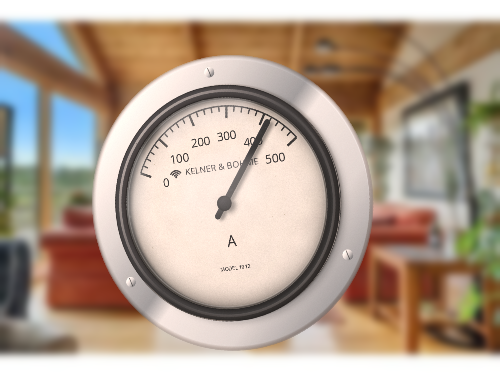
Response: 420
